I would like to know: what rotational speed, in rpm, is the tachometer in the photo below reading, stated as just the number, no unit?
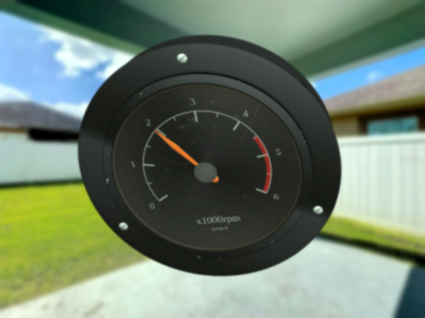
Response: 2000
